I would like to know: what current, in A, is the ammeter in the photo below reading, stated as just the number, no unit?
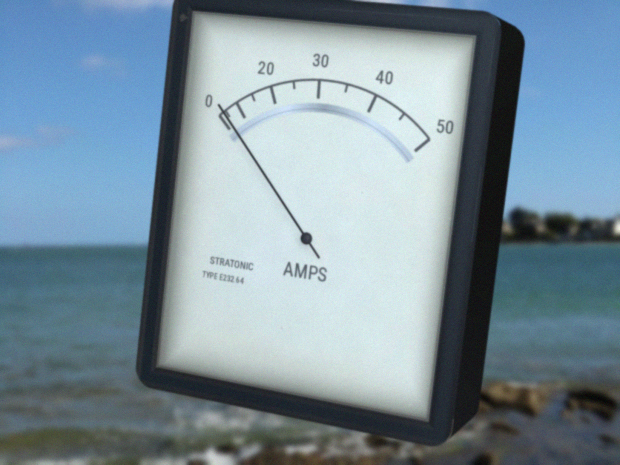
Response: 5
